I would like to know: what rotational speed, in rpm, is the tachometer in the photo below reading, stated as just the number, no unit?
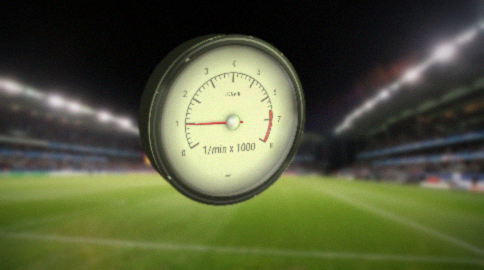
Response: 1000
